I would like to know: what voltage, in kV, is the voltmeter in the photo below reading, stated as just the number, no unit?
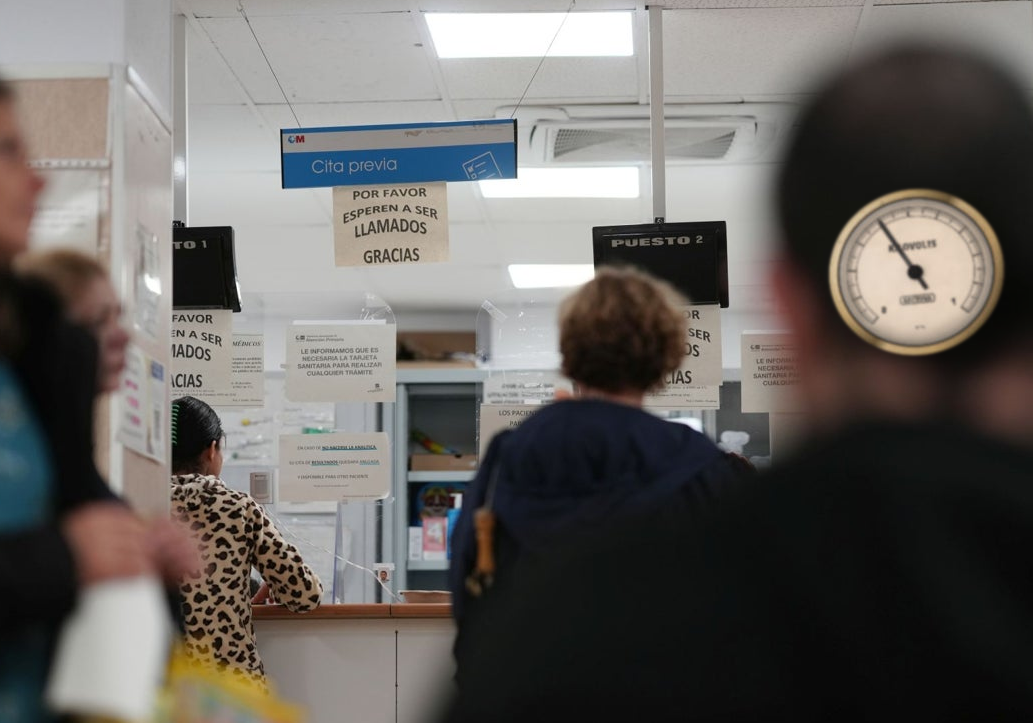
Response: 0.4
